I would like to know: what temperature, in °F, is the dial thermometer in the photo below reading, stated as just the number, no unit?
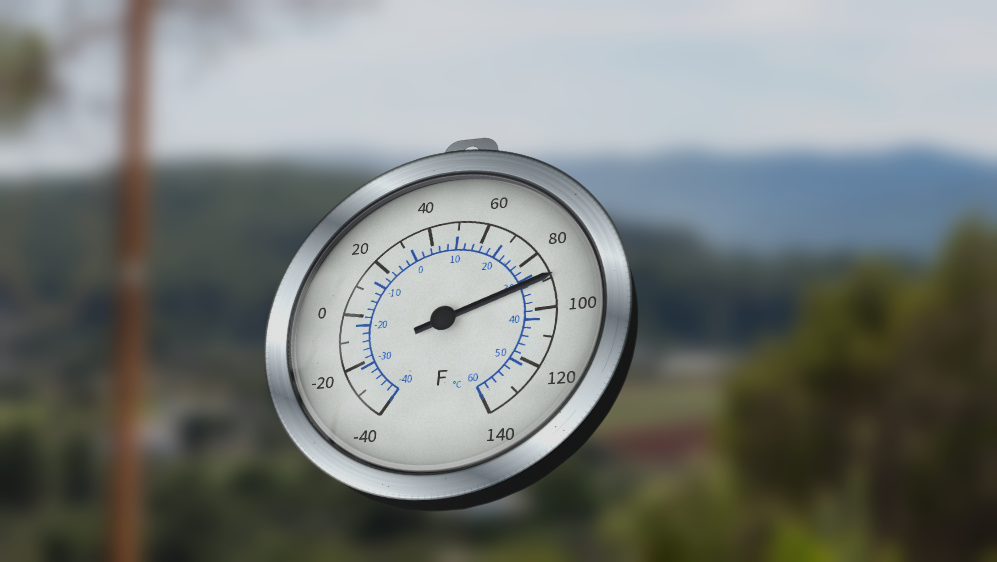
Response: 90
